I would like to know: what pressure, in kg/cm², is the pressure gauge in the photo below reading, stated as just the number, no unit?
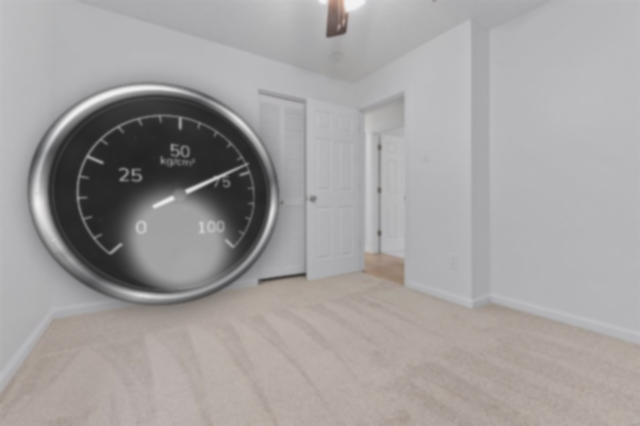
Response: 72.5
